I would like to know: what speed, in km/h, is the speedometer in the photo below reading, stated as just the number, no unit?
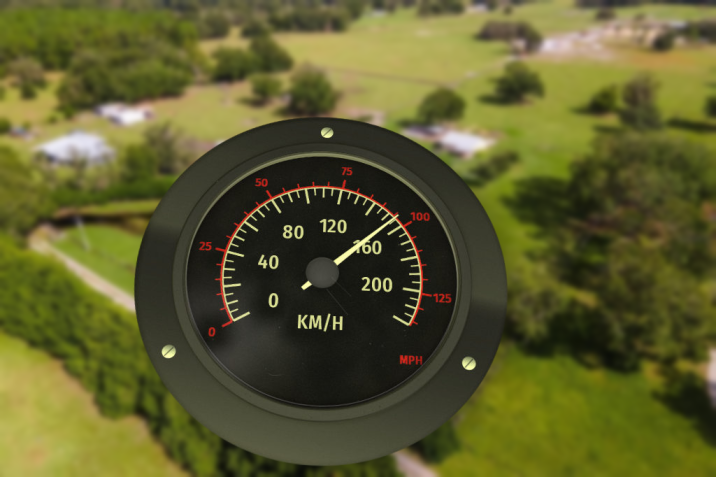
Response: 155
